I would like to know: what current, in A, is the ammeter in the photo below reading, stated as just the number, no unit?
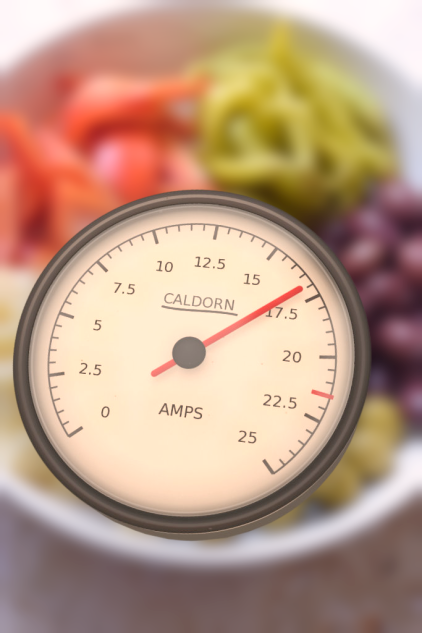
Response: 17
